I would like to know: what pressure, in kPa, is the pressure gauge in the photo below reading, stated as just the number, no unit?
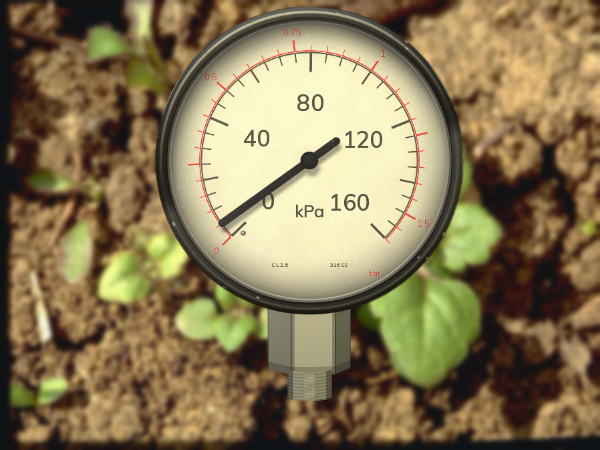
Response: 5
